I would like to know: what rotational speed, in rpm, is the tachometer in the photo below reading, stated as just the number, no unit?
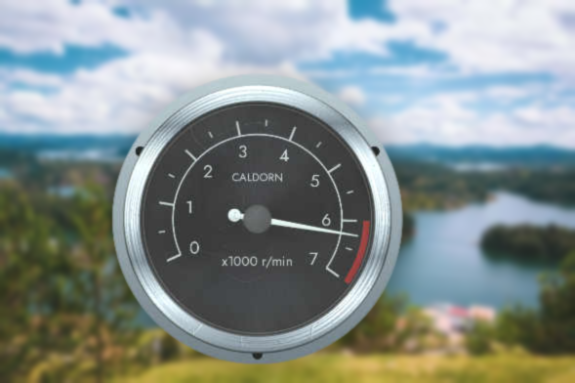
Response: 6250
